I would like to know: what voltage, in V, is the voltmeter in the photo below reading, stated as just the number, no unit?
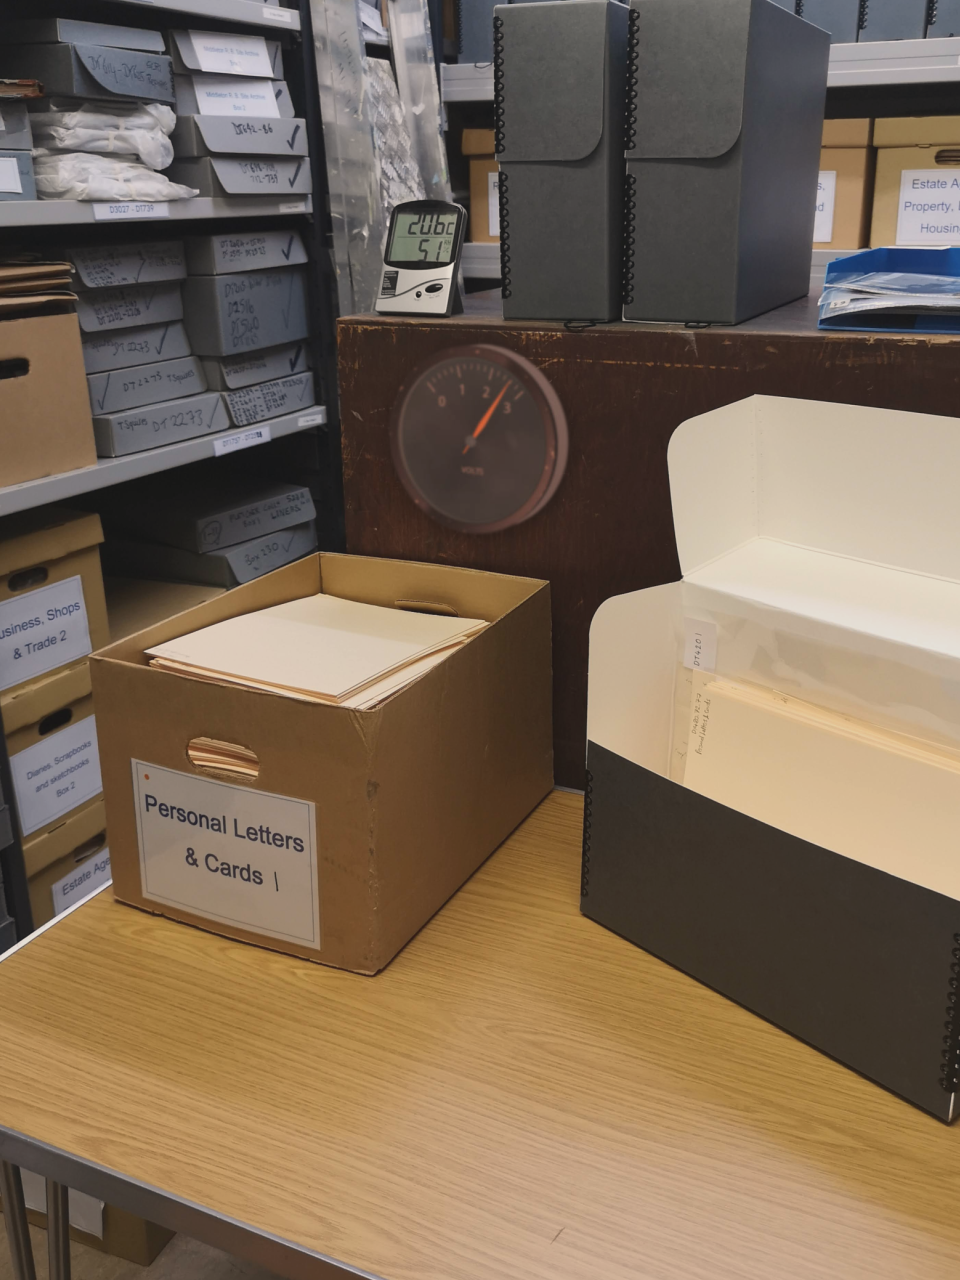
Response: 2.6
